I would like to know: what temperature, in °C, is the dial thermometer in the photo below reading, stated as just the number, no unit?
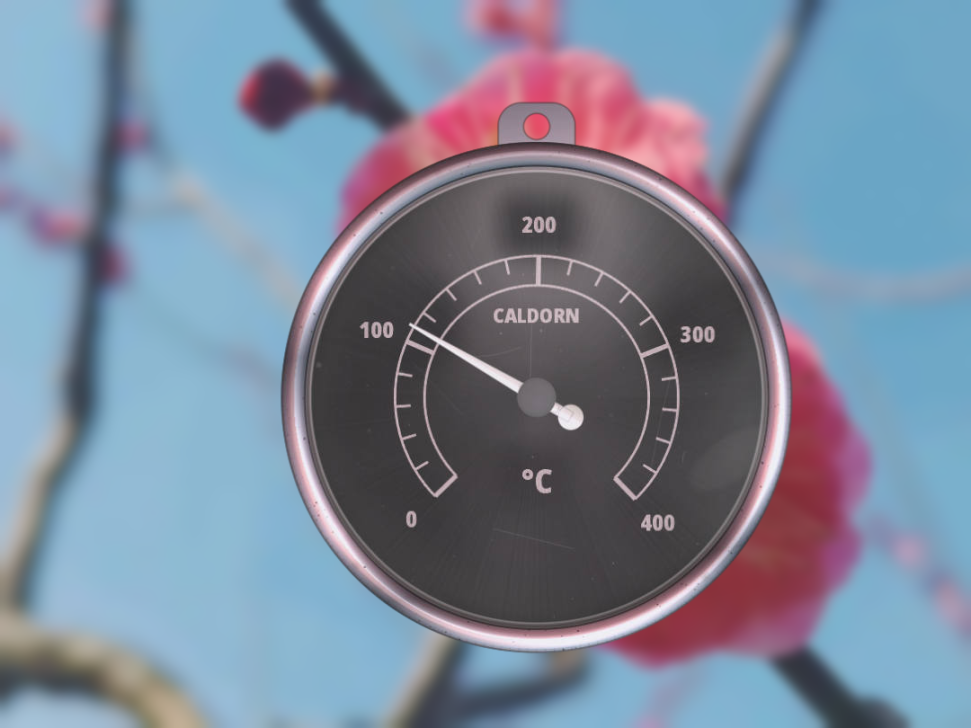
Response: 110
